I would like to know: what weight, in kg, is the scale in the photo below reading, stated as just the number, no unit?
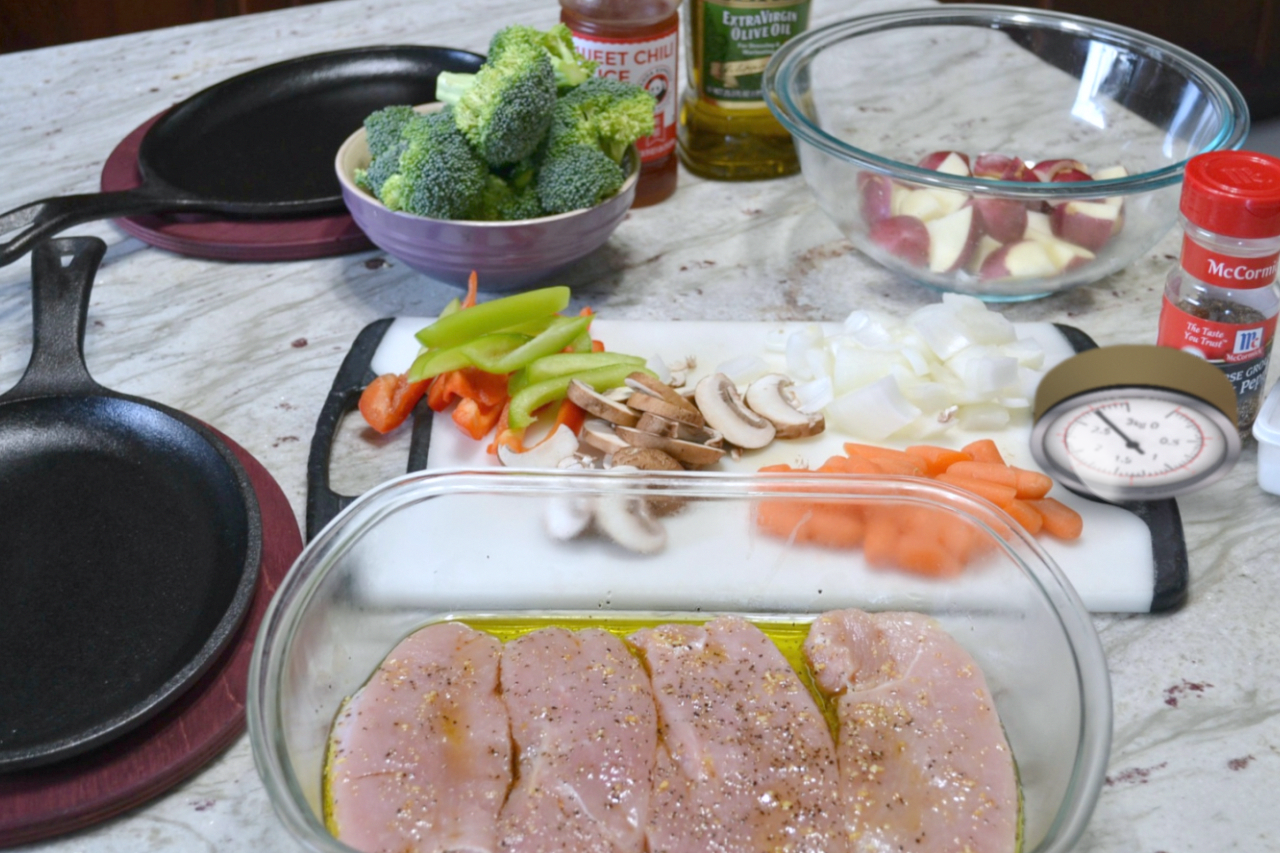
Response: 2.75
